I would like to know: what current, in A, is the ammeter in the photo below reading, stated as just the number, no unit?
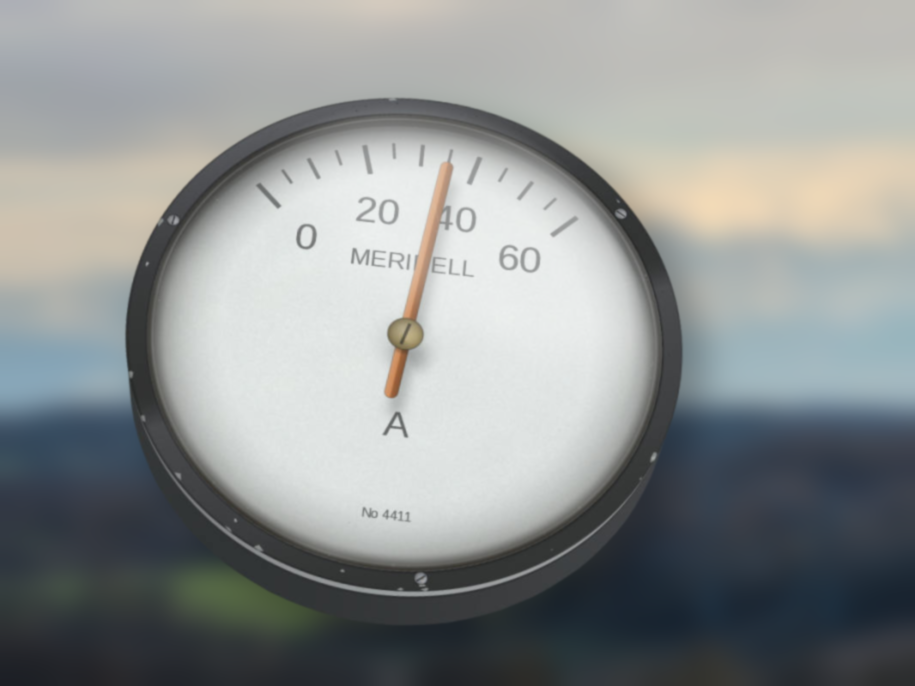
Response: 35
